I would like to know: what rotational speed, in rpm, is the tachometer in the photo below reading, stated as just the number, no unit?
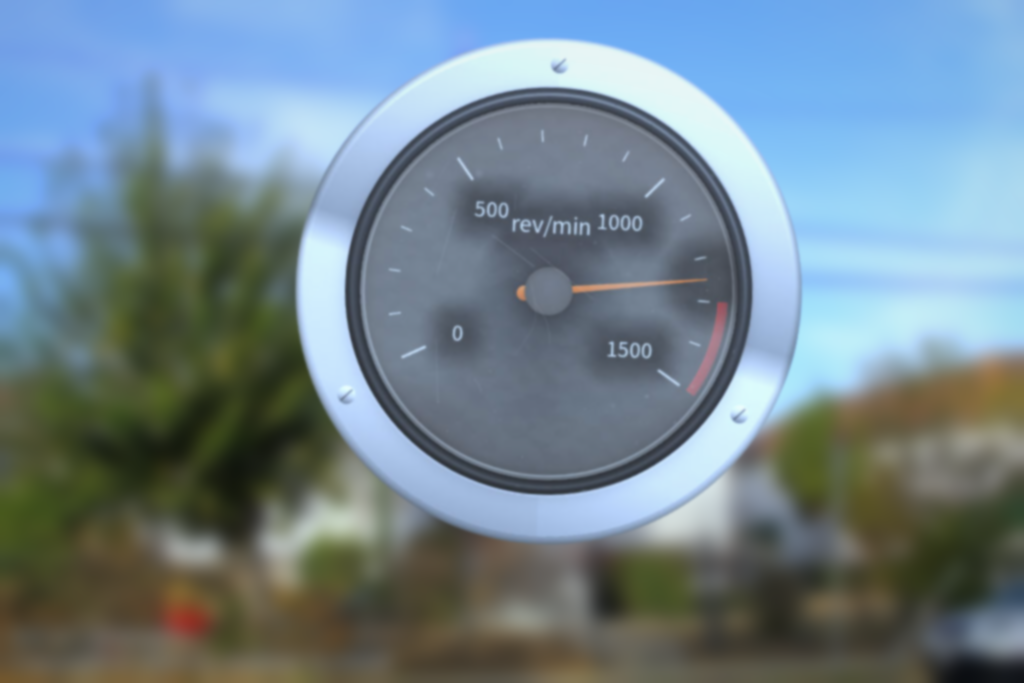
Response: 1250
